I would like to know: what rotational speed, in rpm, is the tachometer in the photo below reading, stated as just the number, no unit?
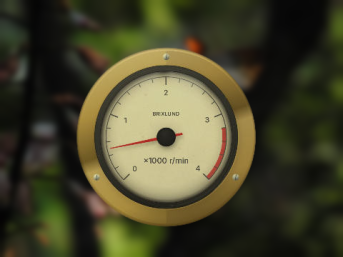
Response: 500
